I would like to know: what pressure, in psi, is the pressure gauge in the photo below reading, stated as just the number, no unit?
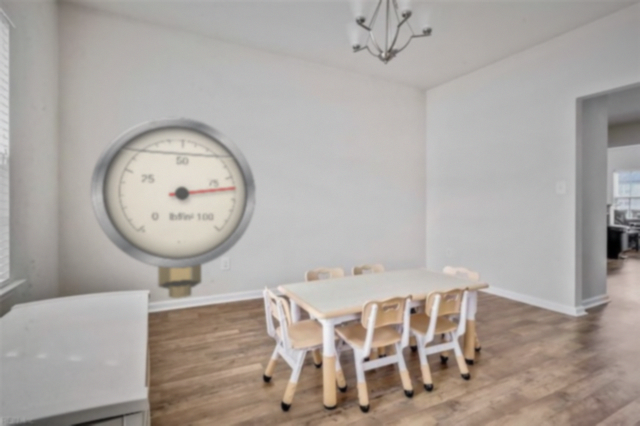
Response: 80
